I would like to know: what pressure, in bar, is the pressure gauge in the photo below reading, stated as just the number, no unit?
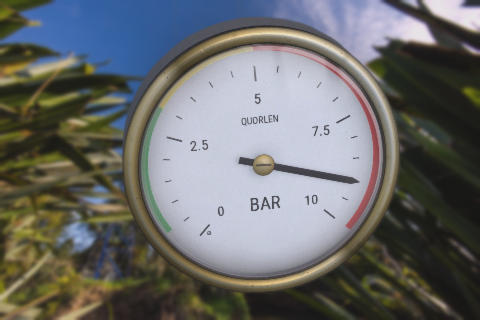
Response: 9
